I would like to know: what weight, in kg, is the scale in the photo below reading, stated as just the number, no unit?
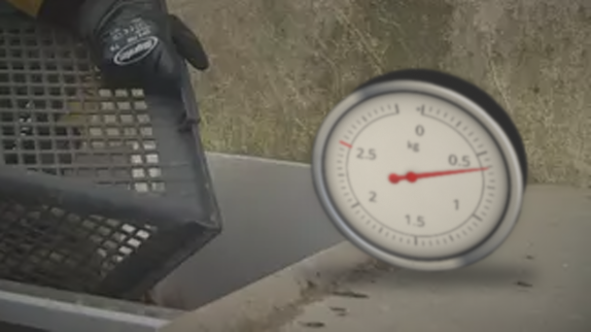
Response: 0.6
